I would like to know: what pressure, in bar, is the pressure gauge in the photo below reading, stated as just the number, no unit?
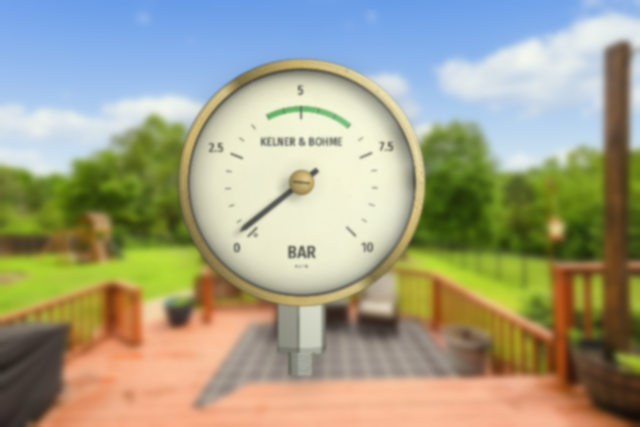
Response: 0.25
